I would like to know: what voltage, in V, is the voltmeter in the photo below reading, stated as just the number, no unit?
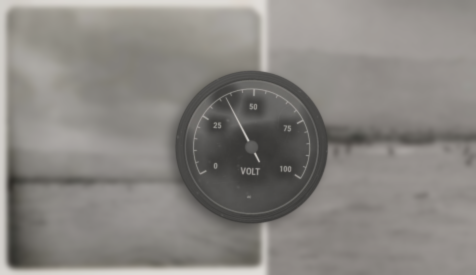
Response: 37.5
